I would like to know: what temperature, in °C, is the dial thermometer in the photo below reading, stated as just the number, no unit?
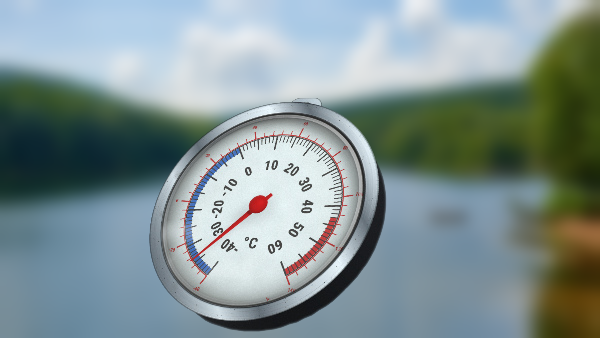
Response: -35
